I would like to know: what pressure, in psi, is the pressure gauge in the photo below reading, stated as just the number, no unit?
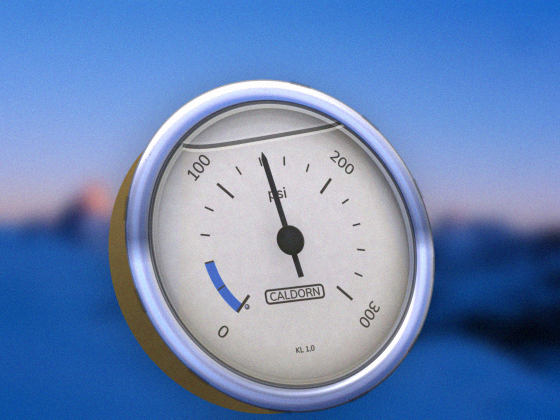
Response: 140
